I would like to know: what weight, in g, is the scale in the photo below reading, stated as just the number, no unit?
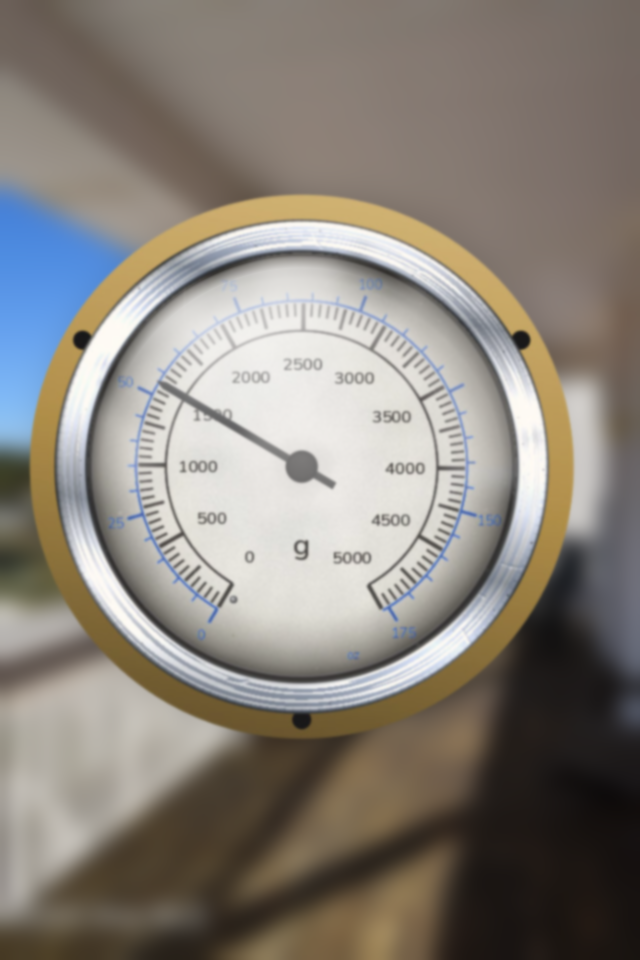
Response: 1500
